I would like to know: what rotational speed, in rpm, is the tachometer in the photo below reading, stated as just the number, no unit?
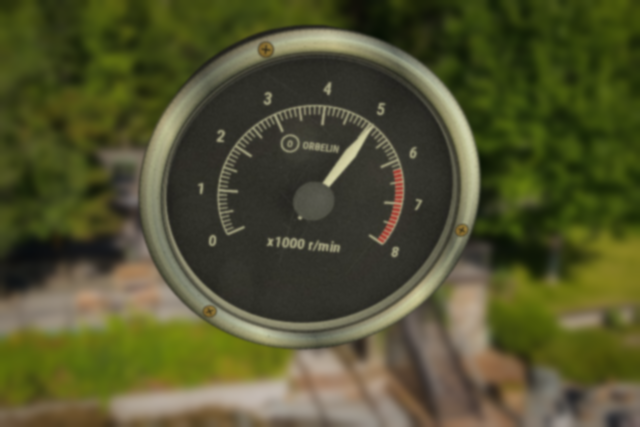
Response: 5000
